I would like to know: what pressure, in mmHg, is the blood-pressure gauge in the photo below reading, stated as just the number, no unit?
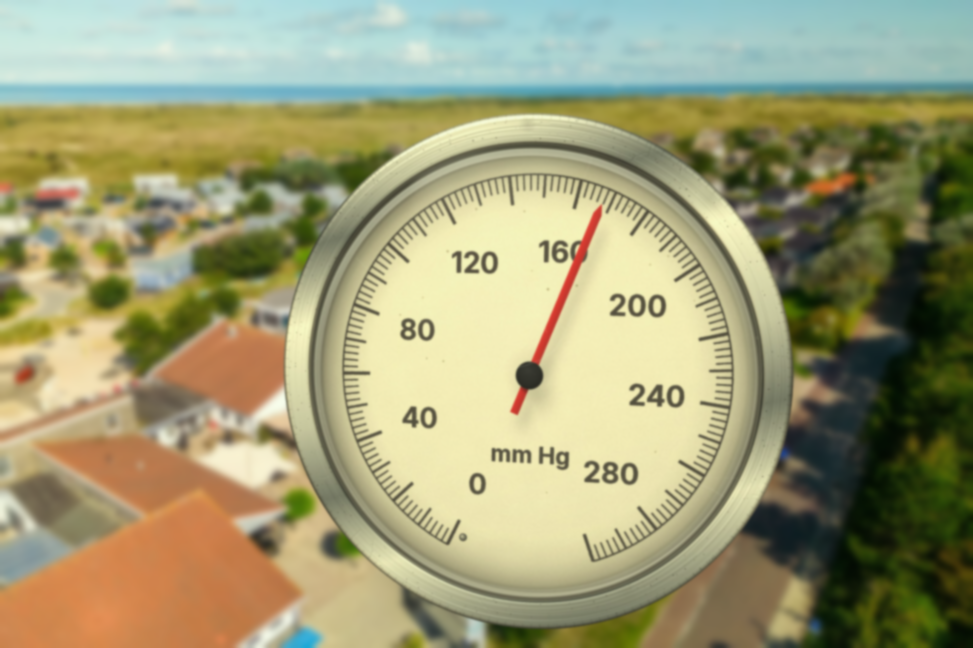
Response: 168
